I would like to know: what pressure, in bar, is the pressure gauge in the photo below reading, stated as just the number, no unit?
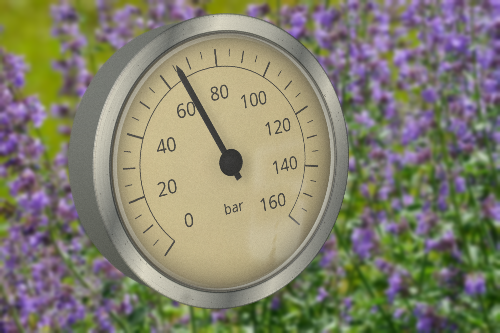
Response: 65
